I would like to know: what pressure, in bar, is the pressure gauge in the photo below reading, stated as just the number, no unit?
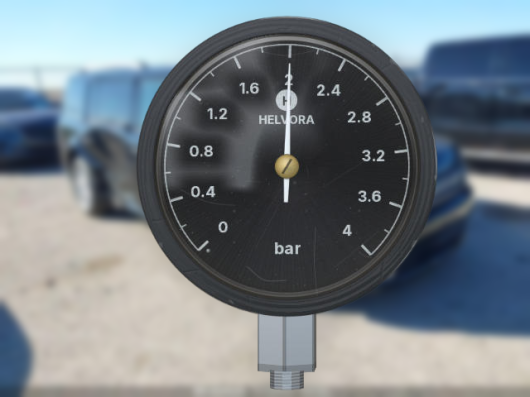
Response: 2
